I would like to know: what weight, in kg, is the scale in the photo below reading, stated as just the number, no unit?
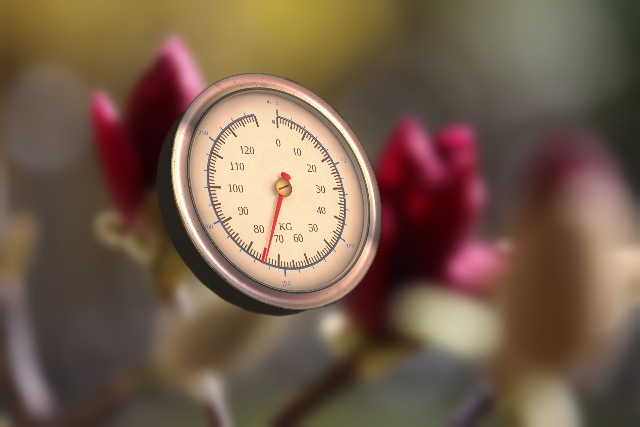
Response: 75
